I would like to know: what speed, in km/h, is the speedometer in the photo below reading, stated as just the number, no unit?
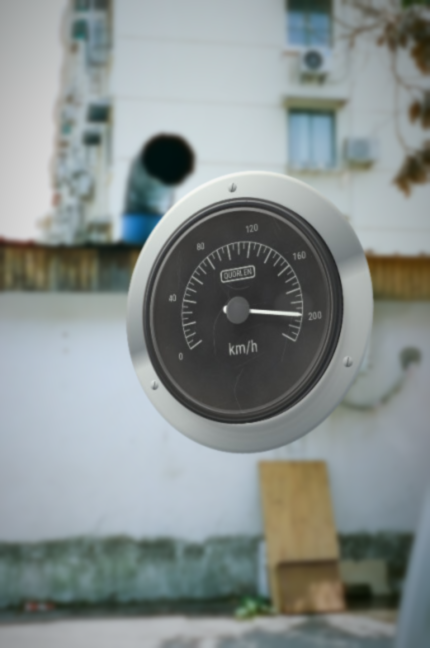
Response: 200
